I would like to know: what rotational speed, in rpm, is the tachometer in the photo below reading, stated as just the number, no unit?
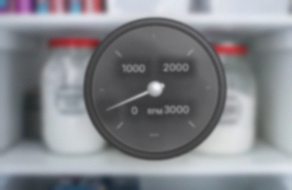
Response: 250
